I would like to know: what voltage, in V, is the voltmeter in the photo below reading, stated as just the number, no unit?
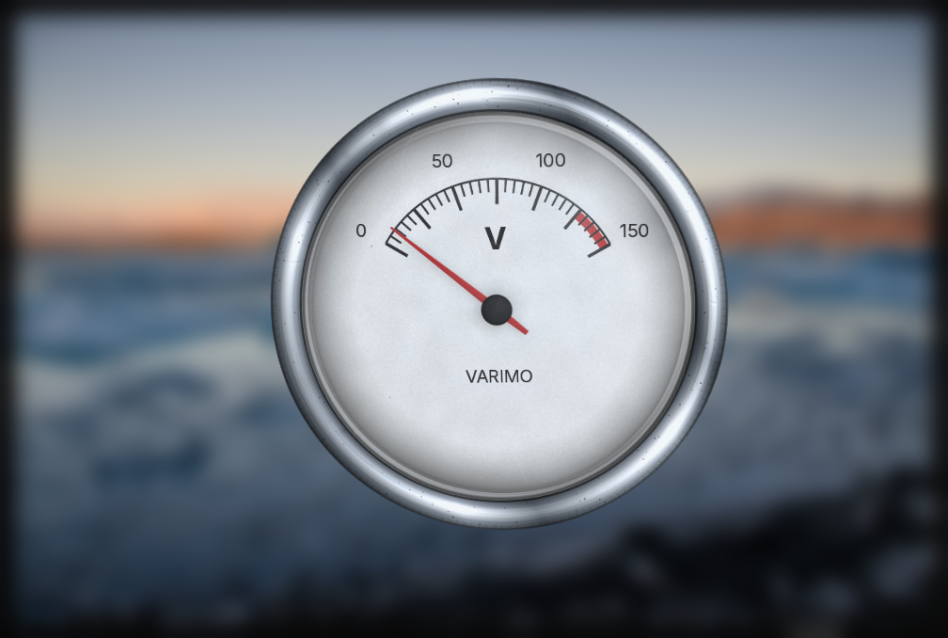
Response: 10
